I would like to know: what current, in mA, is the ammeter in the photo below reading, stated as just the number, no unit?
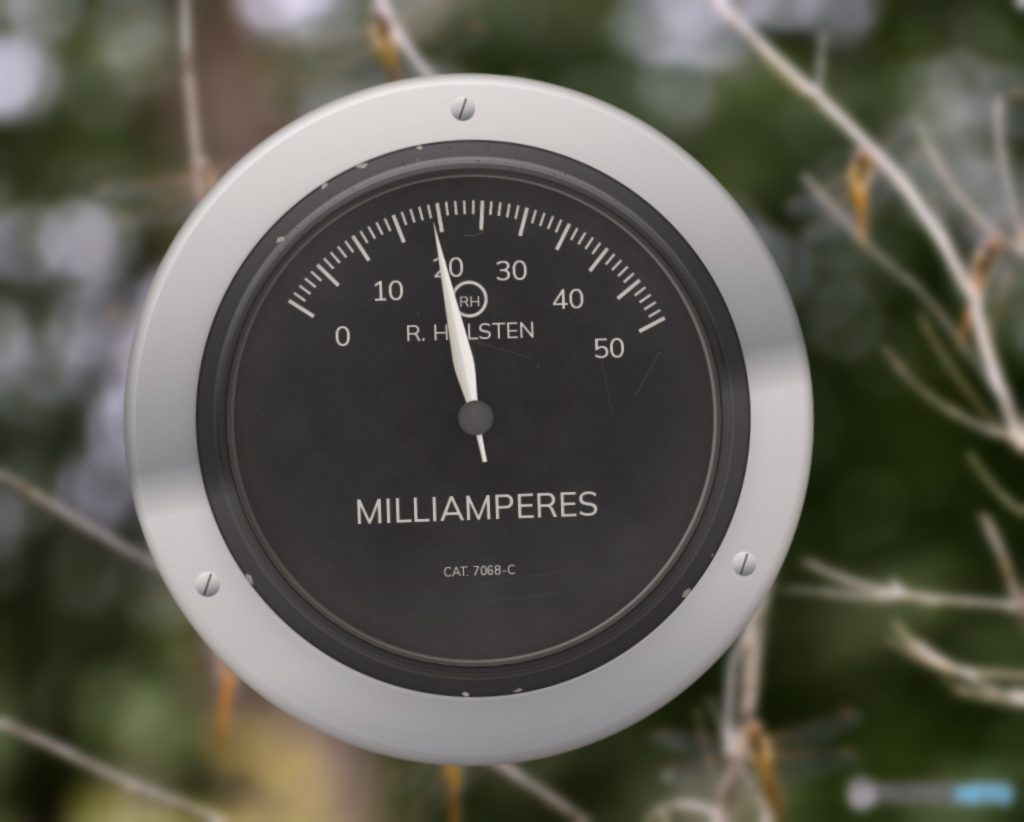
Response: 19
